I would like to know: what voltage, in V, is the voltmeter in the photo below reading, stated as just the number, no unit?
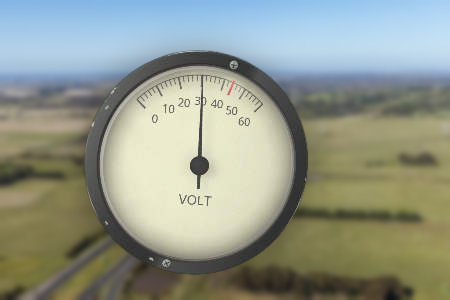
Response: 30
